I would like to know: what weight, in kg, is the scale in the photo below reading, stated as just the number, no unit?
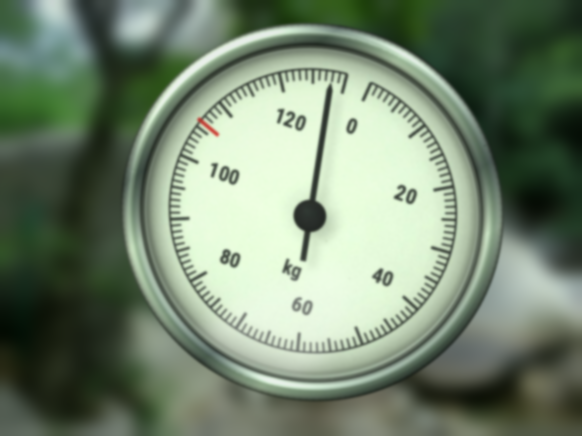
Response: 128
